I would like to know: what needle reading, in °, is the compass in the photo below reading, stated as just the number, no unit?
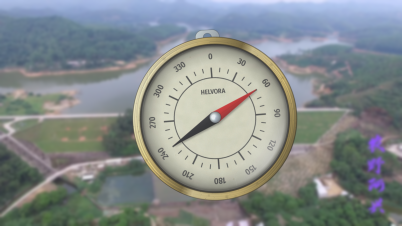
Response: 60
